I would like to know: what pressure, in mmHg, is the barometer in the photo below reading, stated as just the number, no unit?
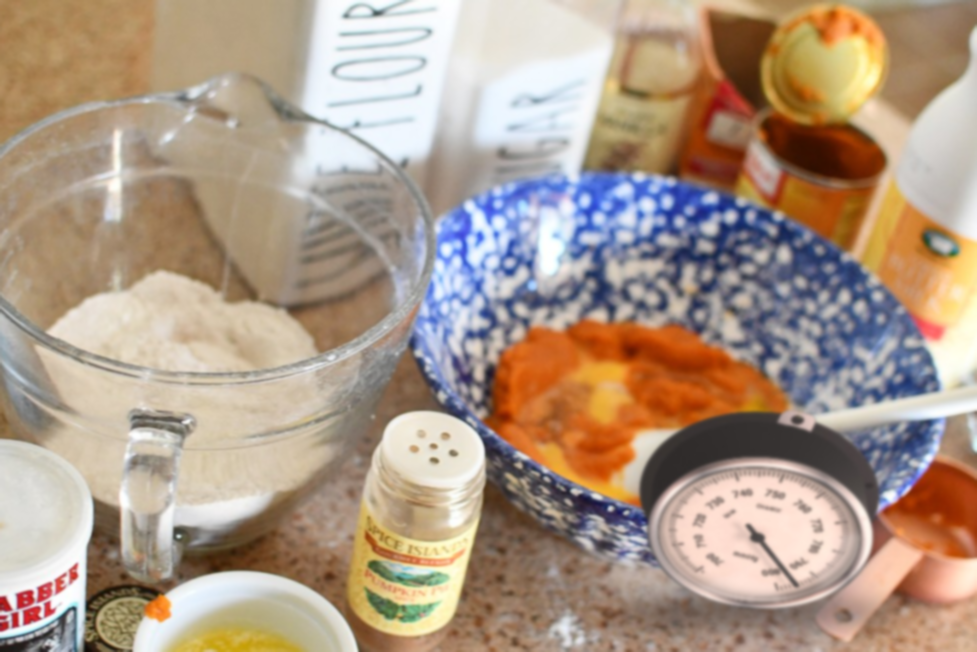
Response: 795
